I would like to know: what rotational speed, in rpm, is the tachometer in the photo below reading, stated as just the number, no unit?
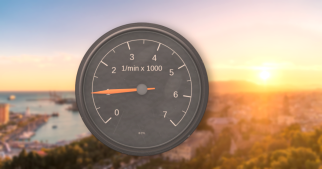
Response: 1000
